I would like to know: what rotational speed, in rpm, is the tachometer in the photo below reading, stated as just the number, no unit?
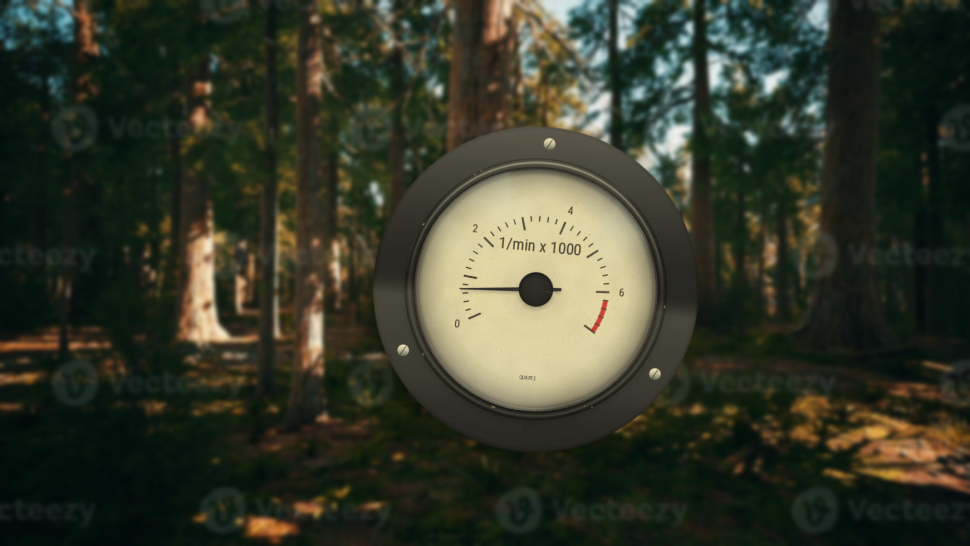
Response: 700
